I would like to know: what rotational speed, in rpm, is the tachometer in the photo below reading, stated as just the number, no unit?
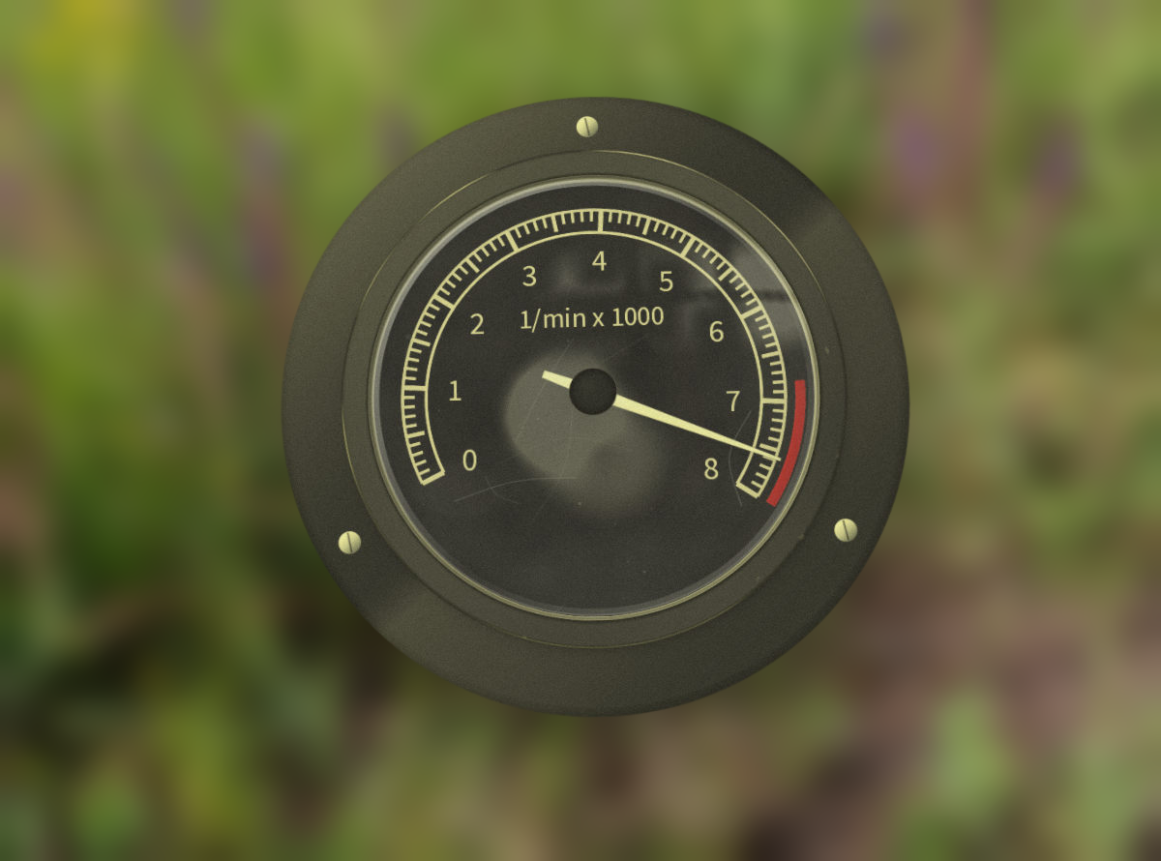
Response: 7600
